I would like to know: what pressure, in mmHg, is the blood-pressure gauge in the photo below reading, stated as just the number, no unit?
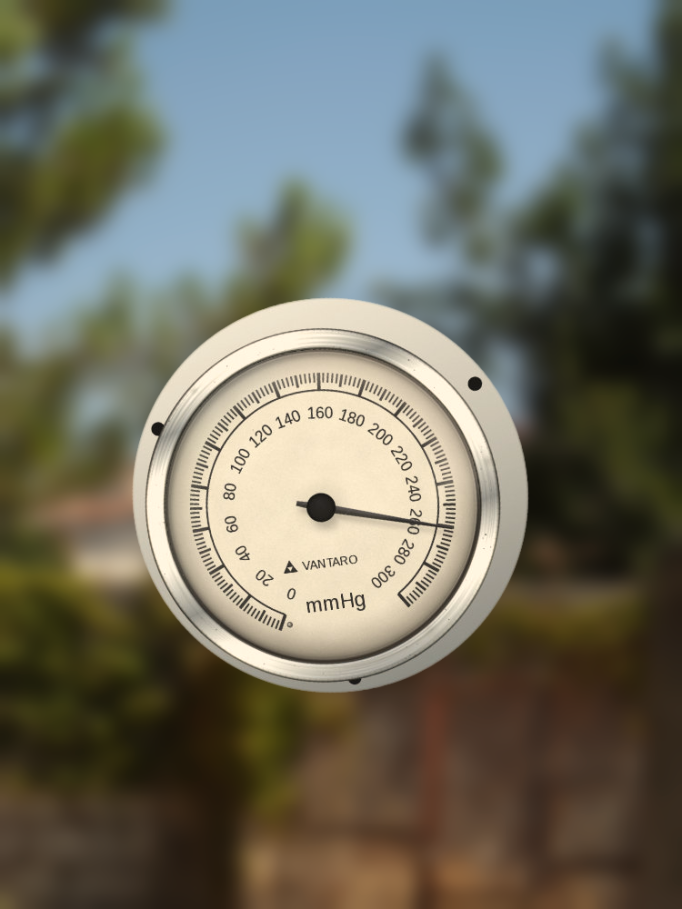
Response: 260
